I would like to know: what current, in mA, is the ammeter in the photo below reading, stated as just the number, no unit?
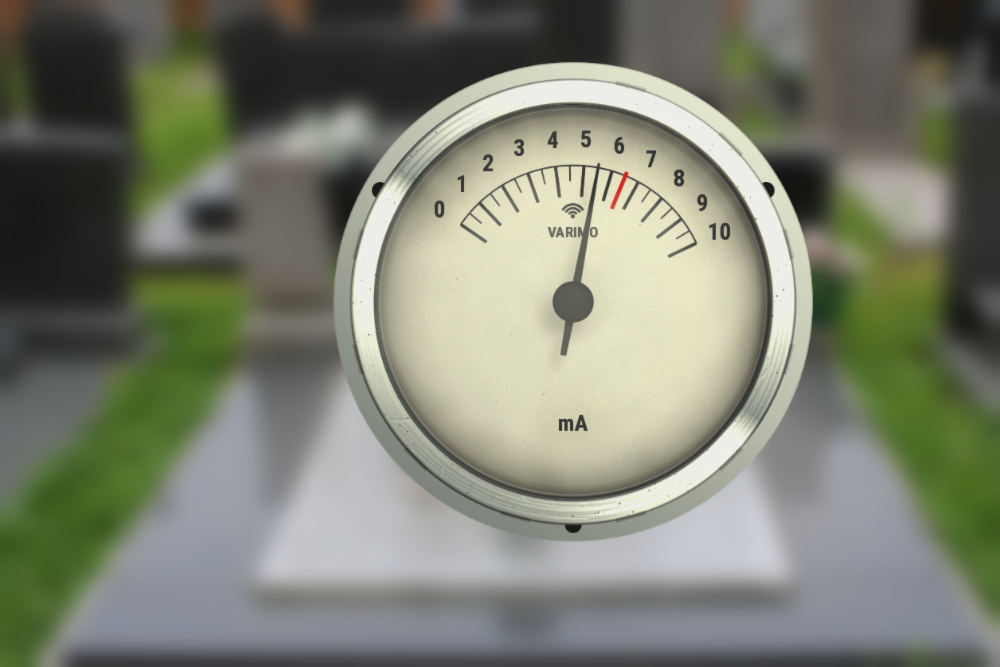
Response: 5.5
